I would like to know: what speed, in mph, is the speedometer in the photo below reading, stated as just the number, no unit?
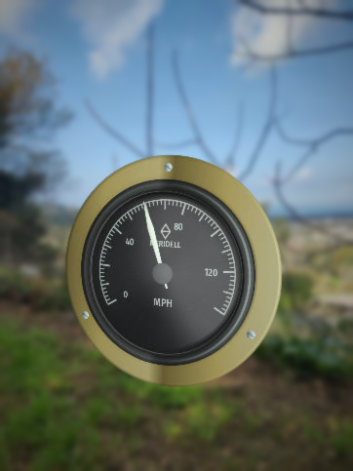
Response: 60
